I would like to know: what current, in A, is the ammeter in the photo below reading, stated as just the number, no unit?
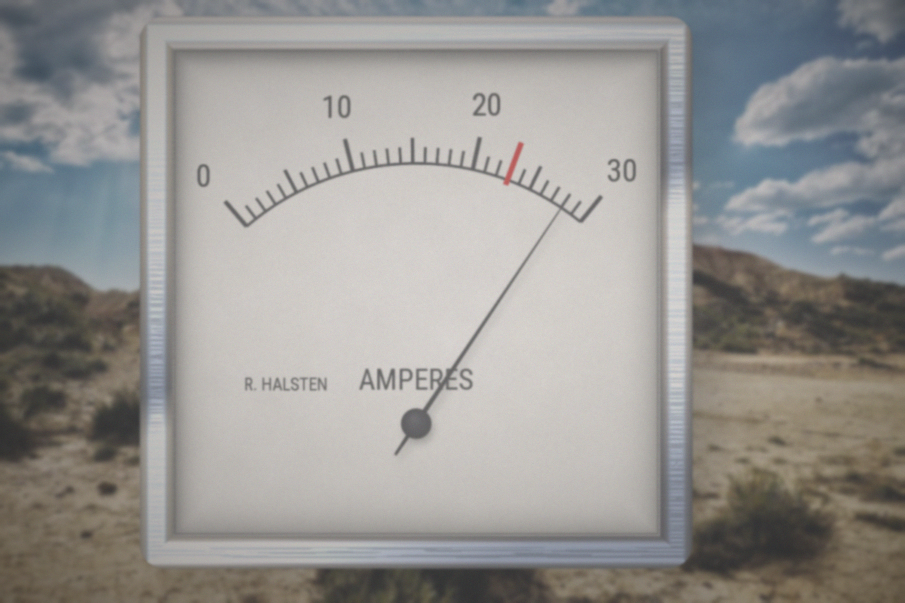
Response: 28
